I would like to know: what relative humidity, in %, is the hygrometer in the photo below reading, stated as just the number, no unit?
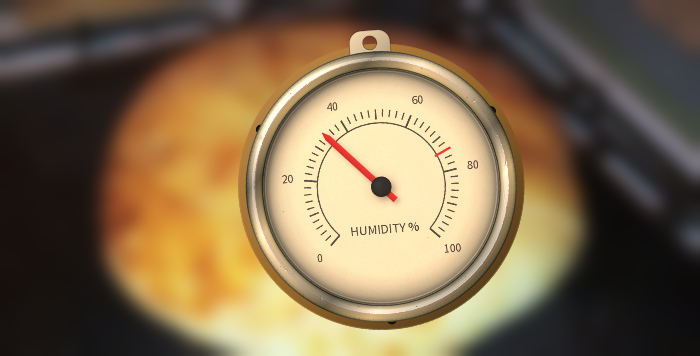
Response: 34
